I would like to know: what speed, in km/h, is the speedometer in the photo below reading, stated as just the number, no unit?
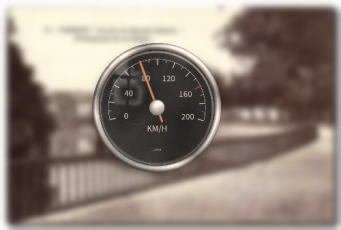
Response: 80
